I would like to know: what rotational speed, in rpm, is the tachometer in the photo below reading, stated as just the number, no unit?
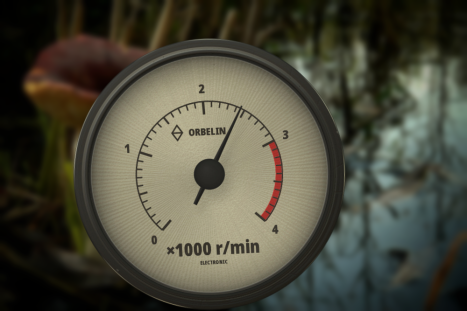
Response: 2450
